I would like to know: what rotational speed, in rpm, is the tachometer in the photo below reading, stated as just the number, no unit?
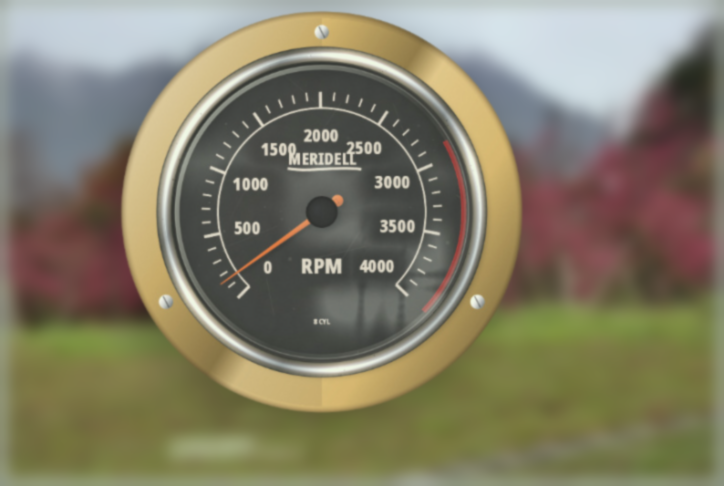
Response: 150
